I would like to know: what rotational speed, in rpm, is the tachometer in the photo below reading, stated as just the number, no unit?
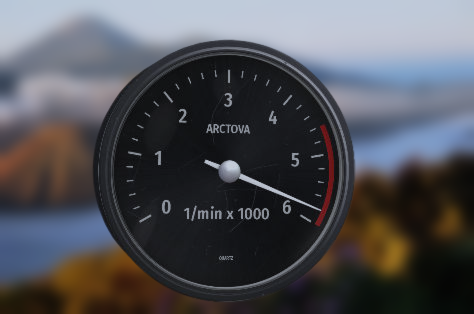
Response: 5800
